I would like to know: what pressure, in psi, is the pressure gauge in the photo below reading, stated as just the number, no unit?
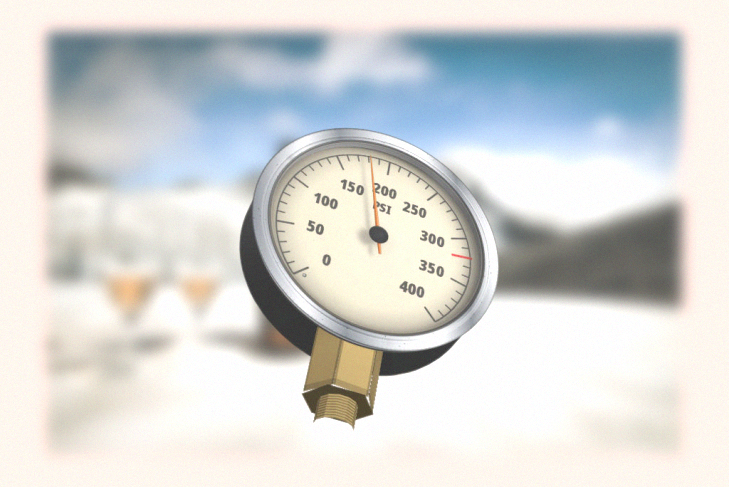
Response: 180
